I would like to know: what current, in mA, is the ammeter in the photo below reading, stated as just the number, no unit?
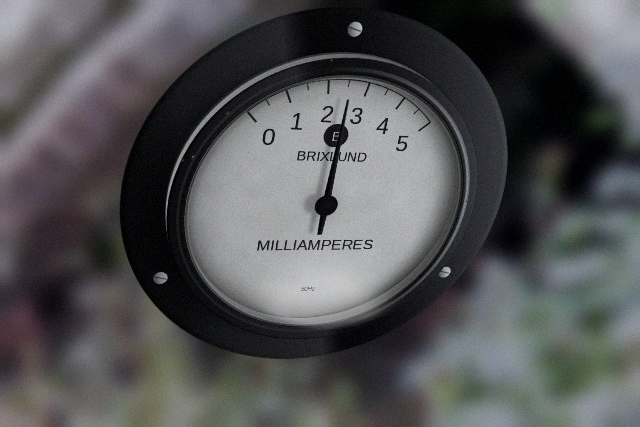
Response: 2.5
